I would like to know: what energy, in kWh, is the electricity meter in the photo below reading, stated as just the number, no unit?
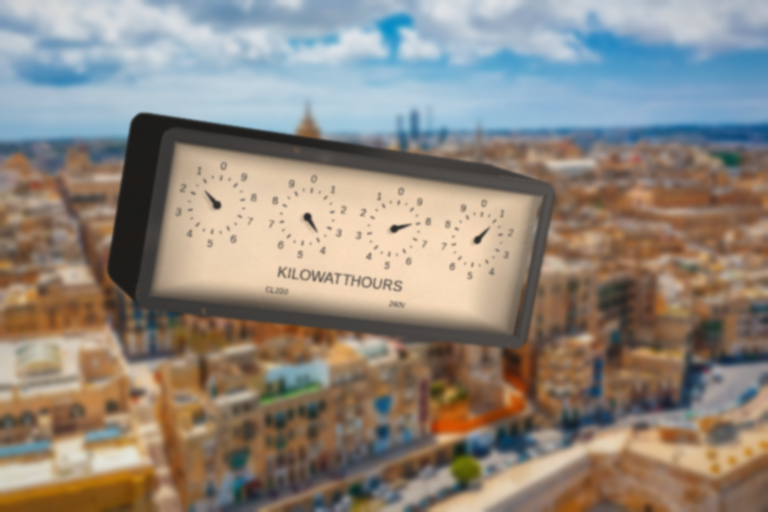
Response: 1381
